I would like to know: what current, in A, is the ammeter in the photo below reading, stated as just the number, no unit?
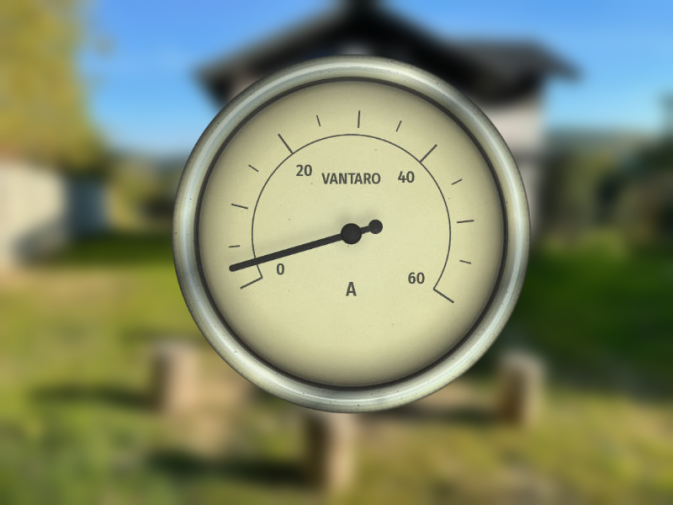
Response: 2.5
